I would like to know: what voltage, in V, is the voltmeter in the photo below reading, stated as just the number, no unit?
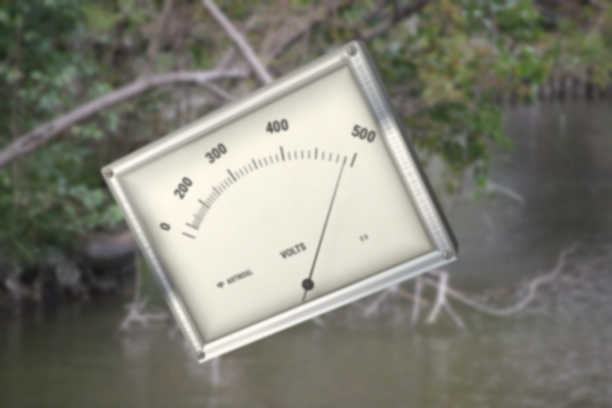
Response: 490
